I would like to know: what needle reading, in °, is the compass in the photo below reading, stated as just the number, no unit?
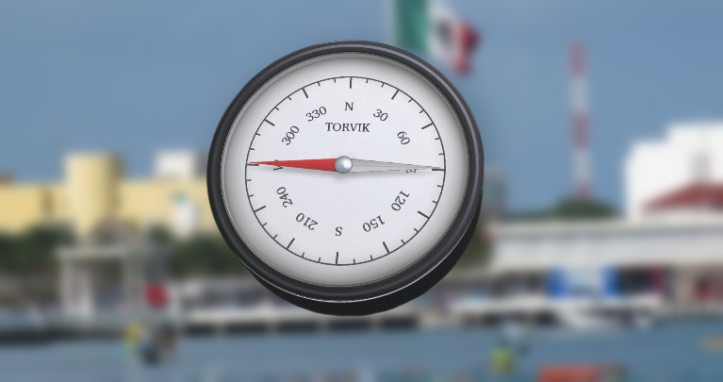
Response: 270
